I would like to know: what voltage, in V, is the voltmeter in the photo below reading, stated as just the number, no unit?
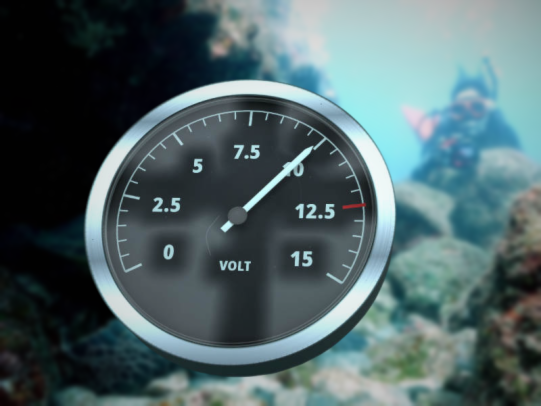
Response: 10
